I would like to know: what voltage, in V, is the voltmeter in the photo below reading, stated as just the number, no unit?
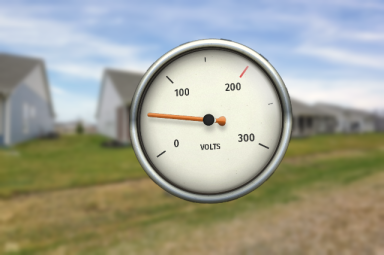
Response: 50
